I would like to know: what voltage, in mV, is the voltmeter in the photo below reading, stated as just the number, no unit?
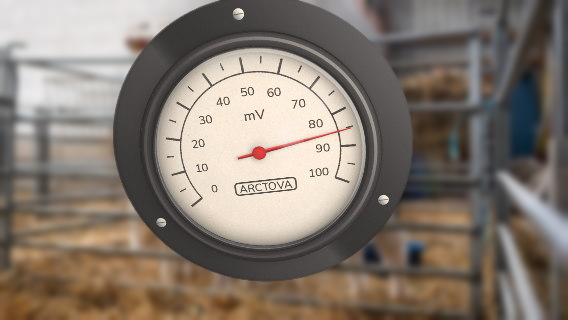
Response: 85
